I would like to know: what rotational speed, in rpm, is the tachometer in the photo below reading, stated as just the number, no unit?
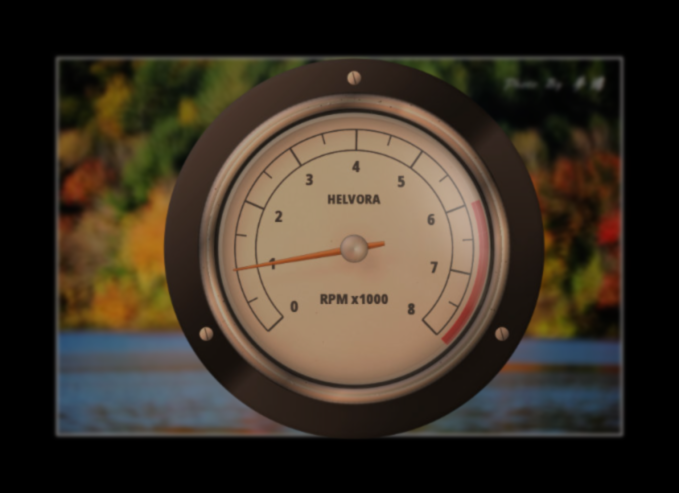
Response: 1000
